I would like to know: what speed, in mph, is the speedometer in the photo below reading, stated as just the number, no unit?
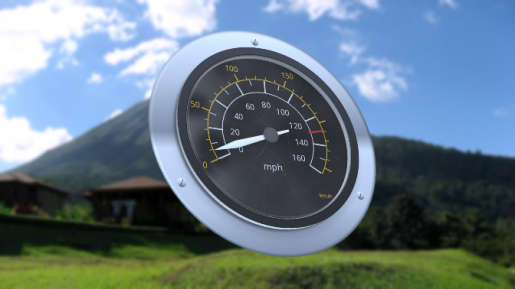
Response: 5
